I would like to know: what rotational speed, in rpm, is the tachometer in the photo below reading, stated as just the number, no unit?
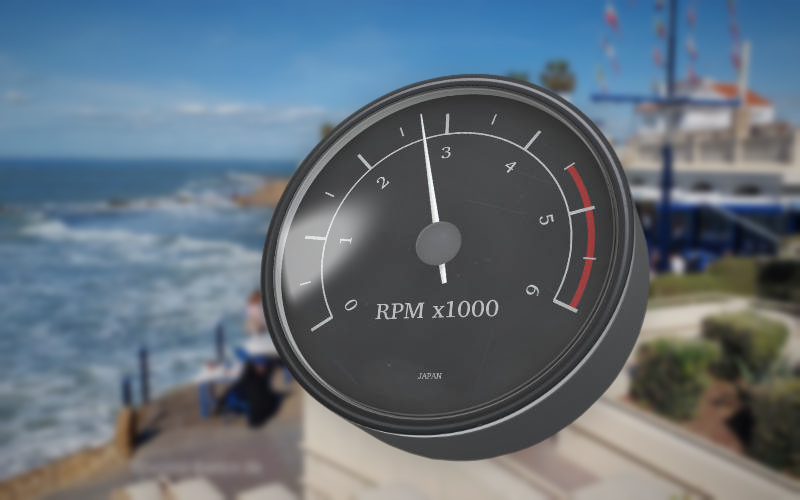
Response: 2750
